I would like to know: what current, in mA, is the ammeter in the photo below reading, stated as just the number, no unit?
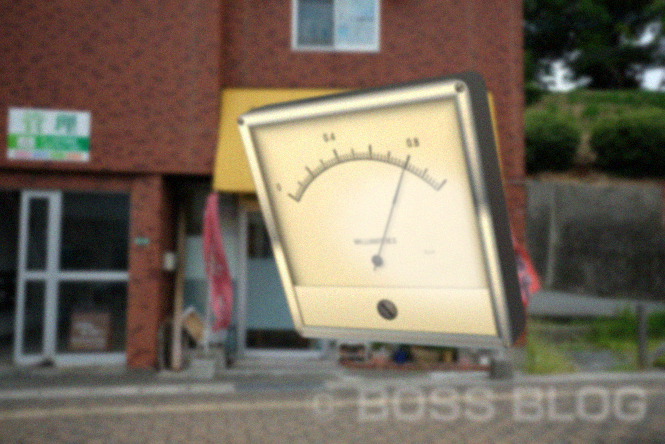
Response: 0.8
